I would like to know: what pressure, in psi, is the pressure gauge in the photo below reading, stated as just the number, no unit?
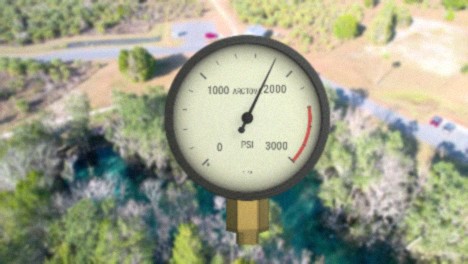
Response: 1800
